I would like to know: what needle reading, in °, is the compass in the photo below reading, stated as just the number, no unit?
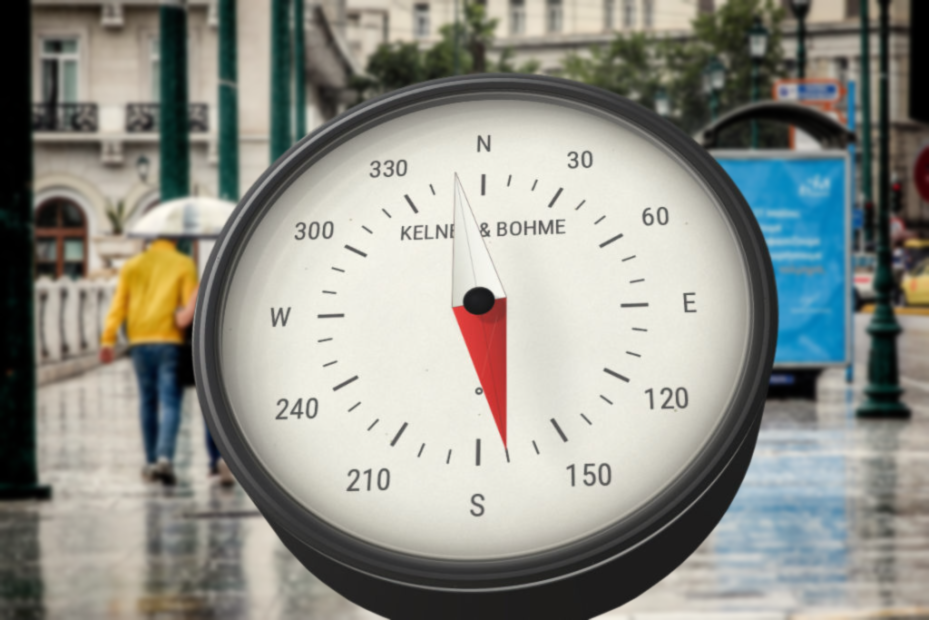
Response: 170
